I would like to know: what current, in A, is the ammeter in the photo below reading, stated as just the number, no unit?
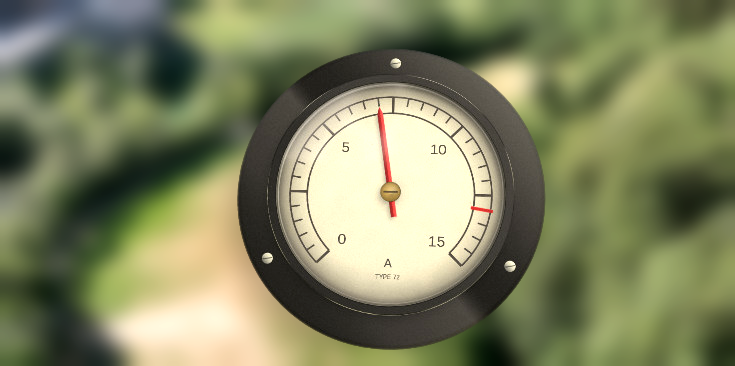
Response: 7
